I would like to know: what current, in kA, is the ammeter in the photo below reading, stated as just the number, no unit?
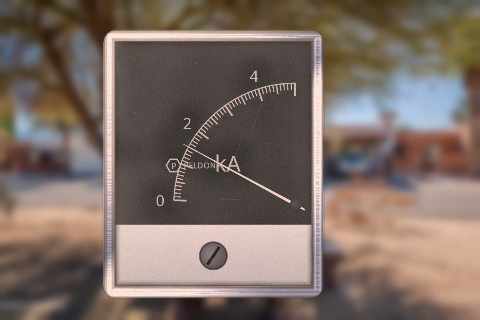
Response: 1.5
